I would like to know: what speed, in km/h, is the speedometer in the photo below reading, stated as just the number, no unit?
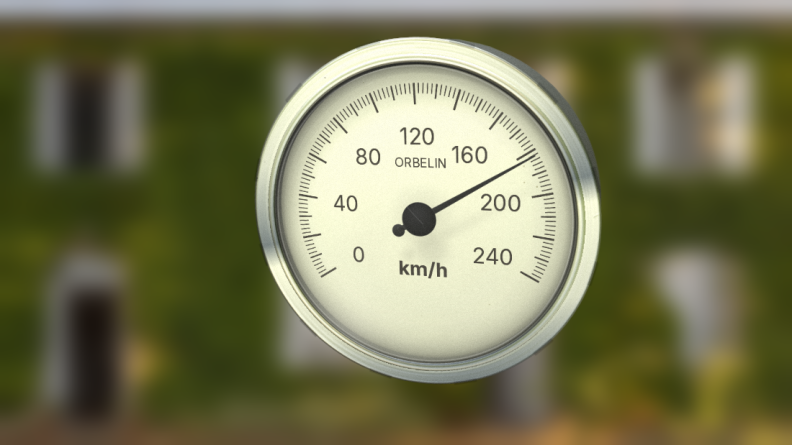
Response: 182
